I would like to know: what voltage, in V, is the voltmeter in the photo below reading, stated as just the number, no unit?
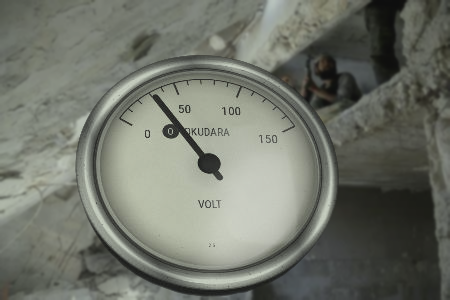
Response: 30
